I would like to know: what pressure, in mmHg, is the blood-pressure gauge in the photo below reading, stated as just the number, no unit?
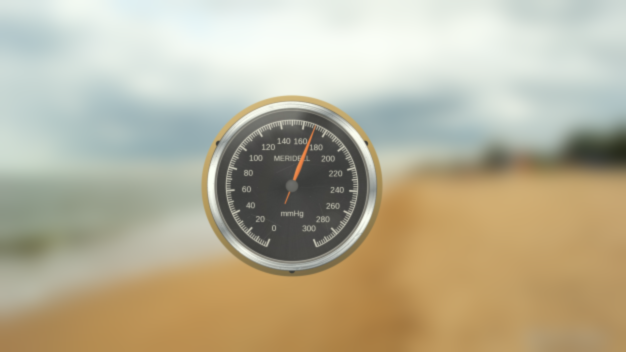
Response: 170
